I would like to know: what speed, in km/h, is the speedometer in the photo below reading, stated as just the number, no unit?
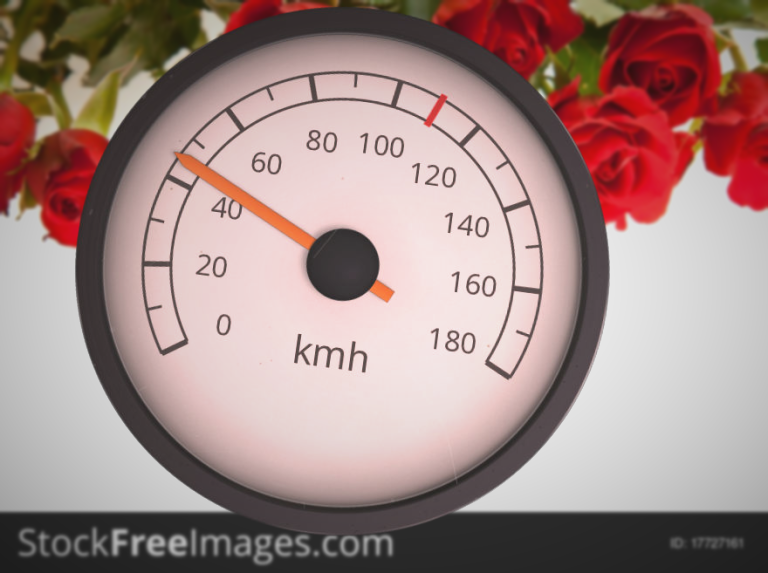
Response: 45
